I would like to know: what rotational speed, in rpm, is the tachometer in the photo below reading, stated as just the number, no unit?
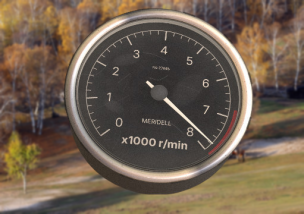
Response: 7800
